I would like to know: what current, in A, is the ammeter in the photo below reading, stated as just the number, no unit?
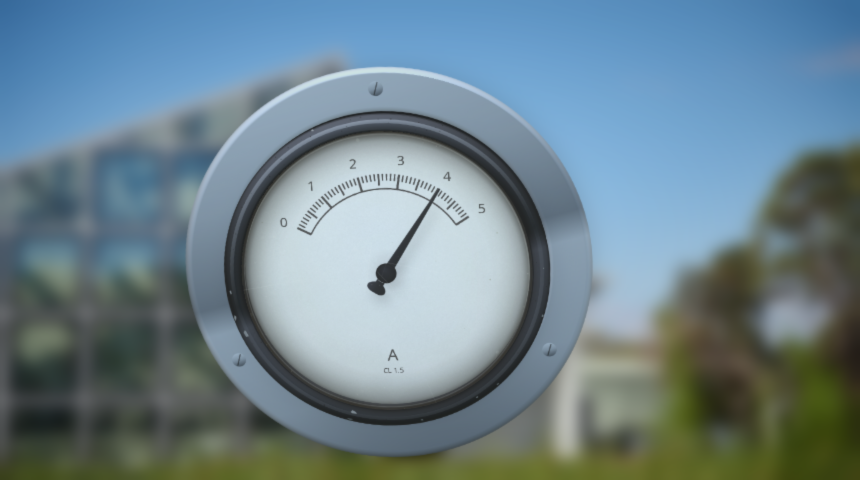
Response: 4
